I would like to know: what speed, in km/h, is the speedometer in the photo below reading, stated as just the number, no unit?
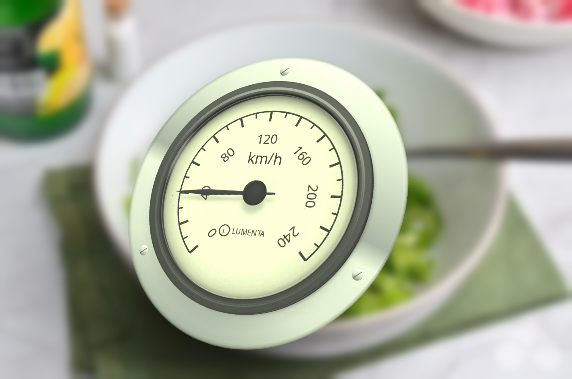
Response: 40
